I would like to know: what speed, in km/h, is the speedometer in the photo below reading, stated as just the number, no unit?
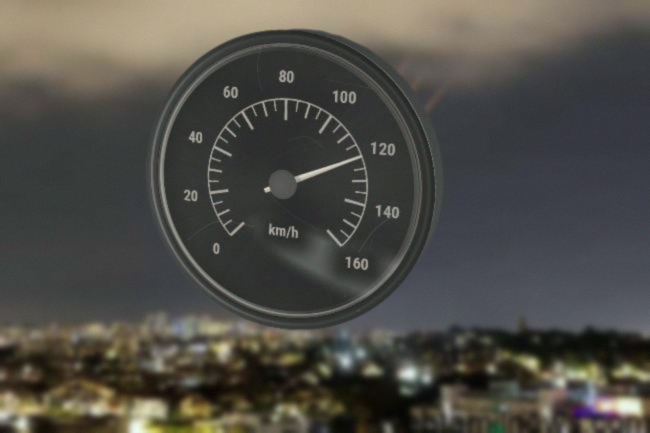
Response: 120
